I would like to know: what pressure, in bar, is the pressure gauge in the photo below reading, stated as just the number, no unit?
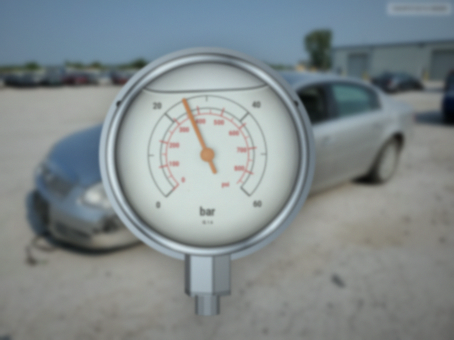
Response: 25
